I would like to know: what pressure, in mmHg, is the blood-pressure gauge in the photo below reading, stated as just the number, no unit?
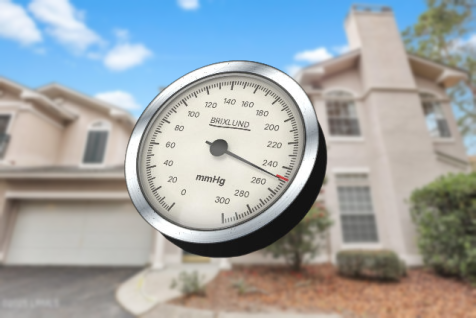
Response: 250
